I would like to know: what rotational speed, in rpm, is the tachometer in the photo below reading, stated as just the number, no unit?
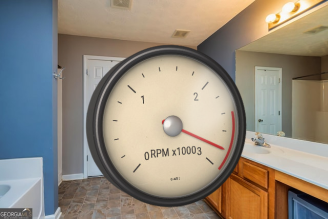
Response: 2800
